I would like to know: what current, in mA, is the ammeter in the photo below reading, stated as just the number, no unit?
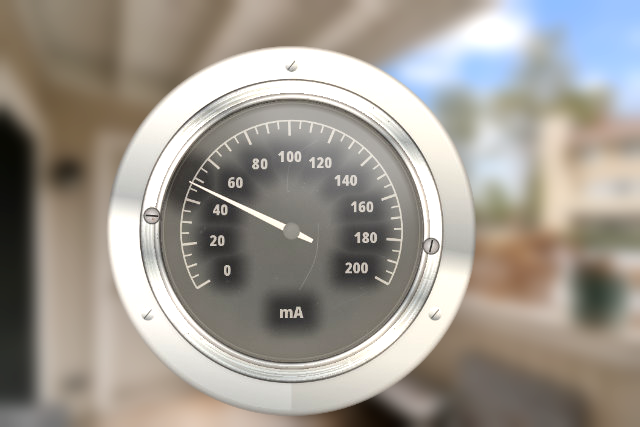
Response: 47.5
